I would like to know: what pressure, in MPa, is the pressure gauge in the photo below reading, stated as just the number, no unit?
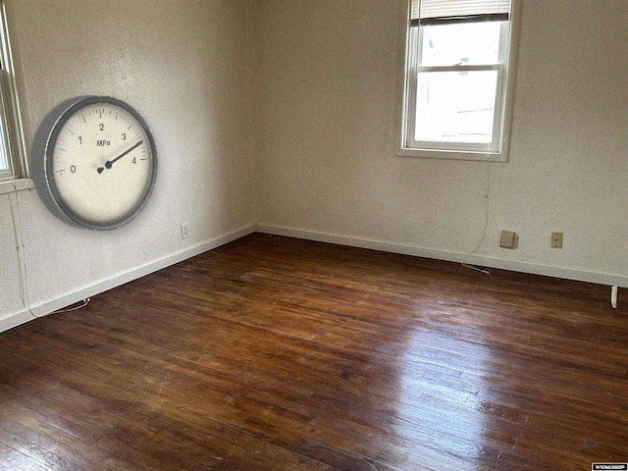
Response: 3.5
